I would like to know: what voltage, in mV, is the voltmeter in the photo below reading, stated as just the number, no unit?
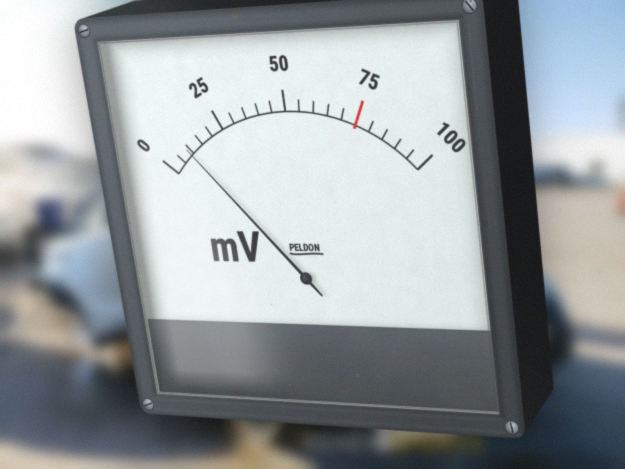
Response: 10
